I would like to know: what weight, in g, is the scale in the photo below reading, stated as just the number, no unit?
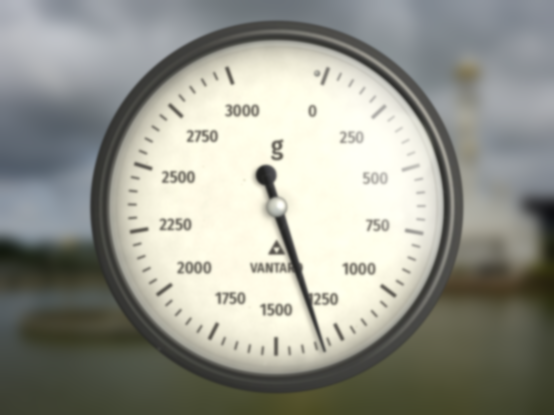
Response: 1325
